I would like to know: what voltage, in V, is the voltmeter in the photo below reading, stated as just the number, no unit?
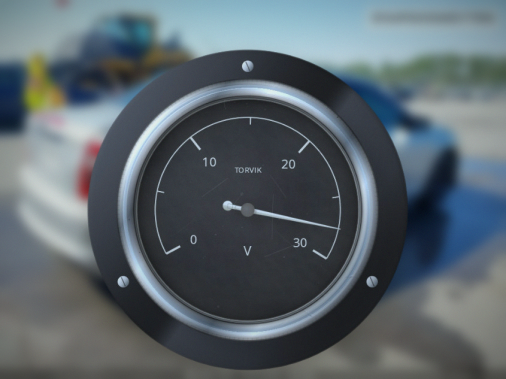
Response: 27.5
